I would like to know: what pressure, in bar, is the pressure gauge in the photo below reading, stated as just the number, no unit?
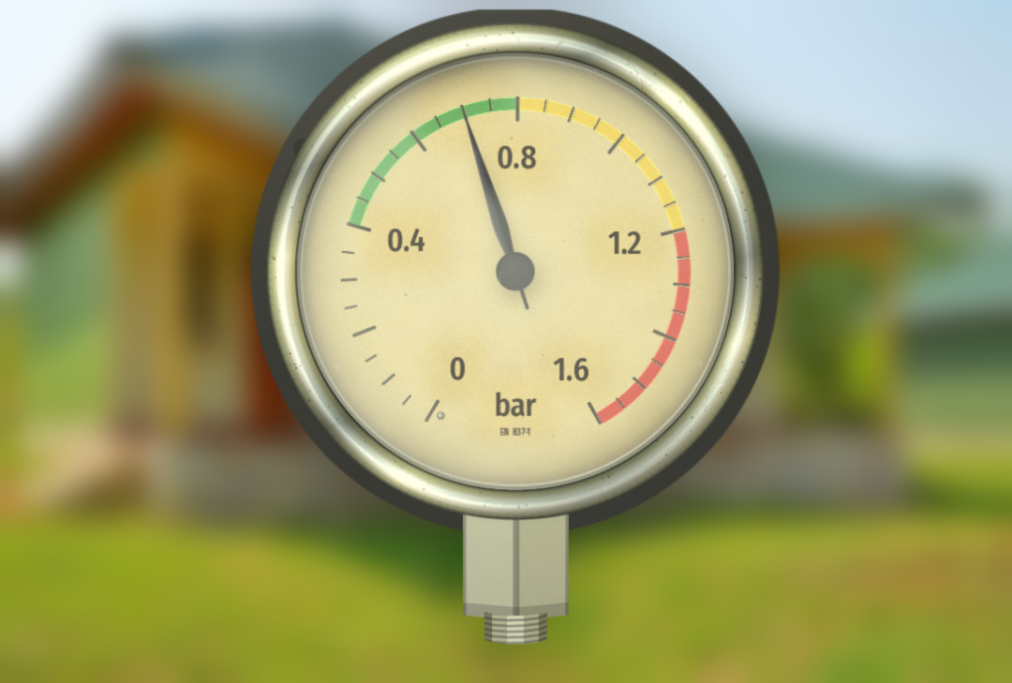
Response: 0.7
